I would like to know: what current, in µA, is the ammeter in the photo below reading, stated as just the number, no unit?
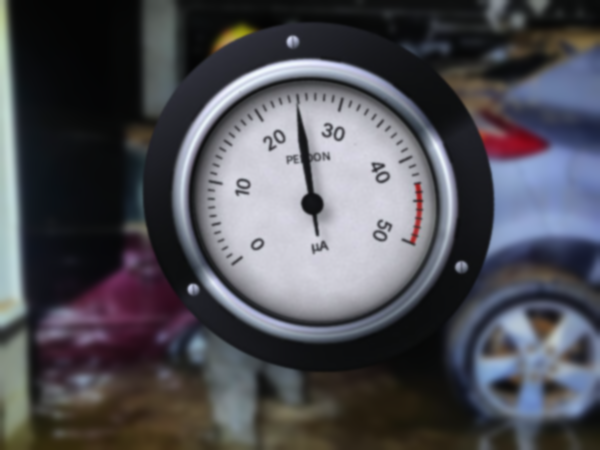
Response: 25
